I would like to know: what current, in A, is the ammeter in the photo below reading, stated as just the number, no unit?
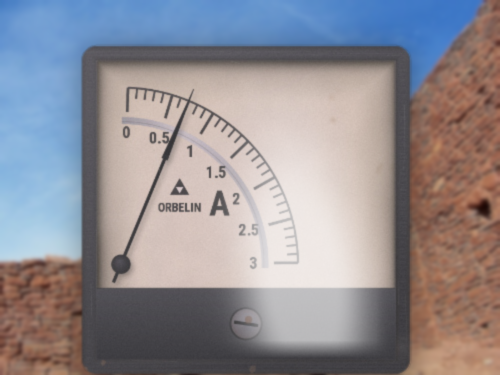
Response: 0.7
